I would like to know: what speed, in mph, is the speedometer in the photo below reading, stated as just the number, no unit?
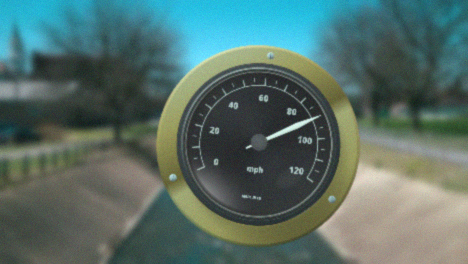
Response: 90
